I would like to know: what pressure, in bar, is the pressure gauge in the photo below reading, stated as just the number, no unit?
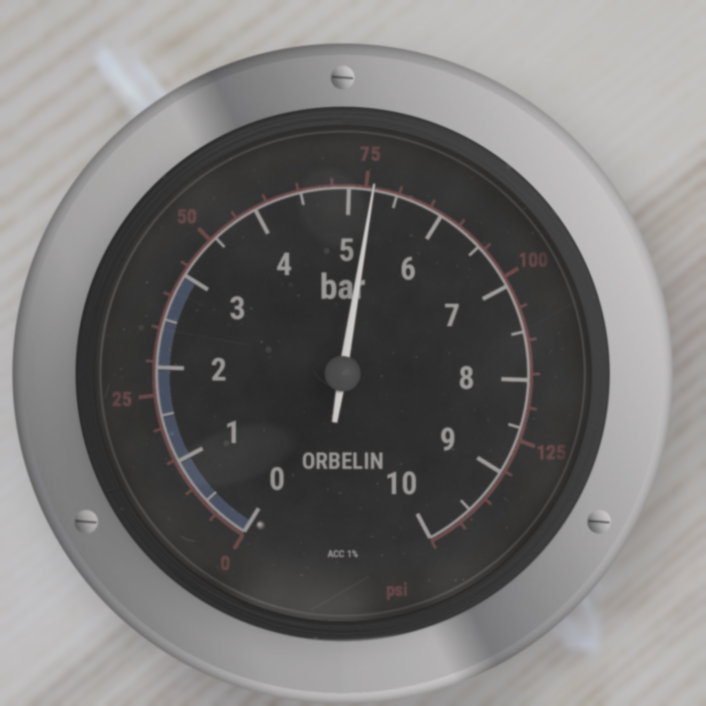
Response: 5.25
